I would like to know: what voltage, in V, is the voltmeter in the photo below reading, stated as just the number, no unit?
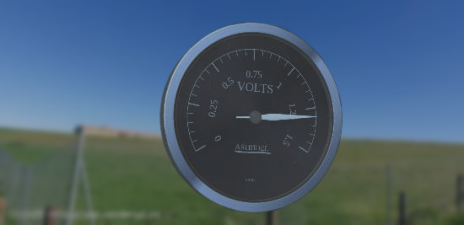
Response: 1.3
